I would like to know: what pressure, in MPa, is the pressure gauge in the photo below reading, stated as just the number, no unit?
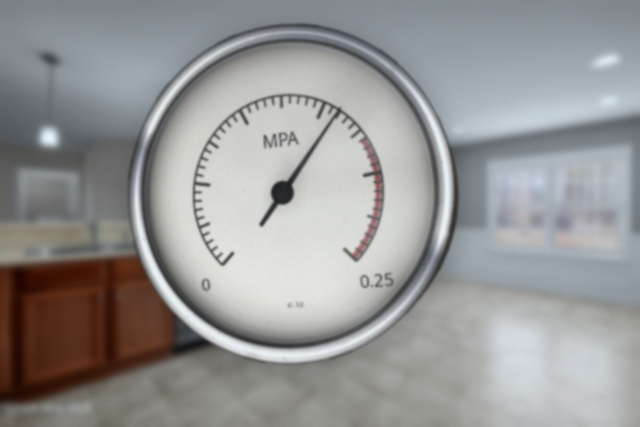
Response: 0.16
